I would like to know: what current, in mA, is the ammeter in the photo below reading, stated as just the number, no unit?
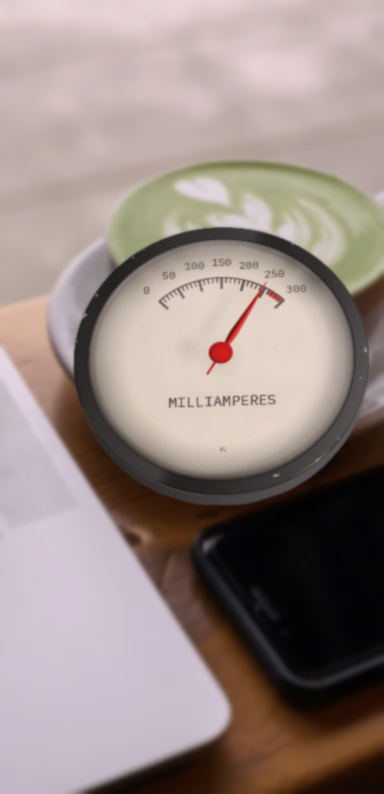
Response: 250
